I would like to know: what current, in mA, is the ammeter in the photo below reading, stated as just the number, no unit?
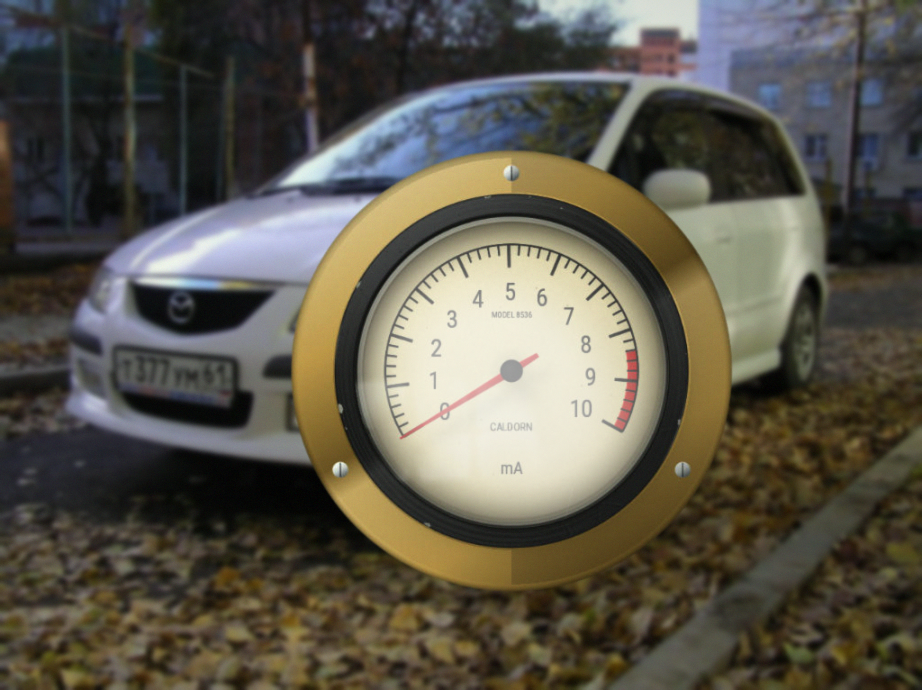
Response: 0
